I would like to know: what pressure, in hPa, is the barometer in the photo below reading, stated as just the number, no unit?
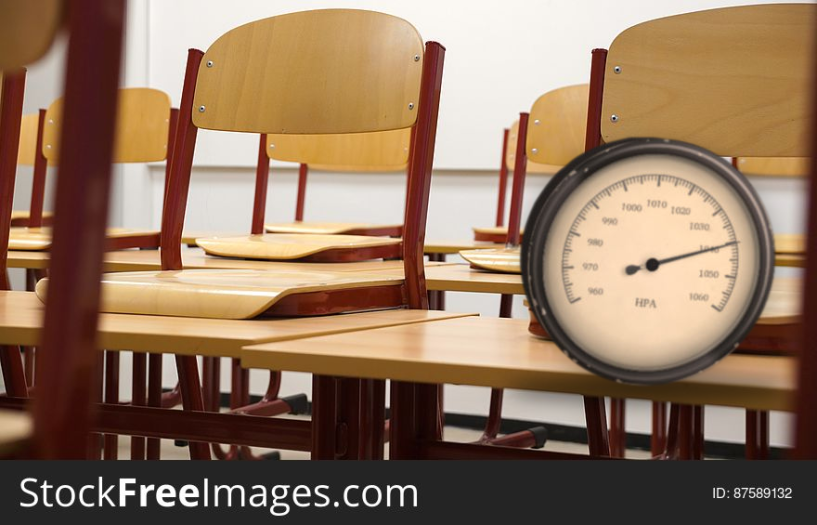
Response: 1040
